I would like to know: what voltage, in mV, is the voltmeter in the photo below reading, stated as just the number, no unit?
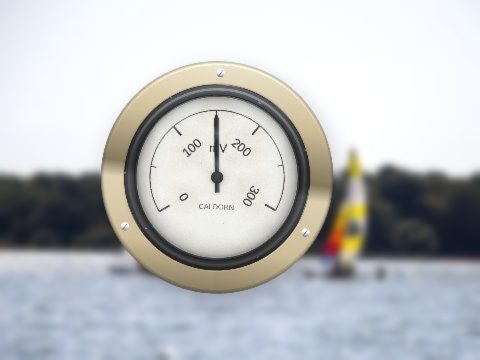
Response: 150
